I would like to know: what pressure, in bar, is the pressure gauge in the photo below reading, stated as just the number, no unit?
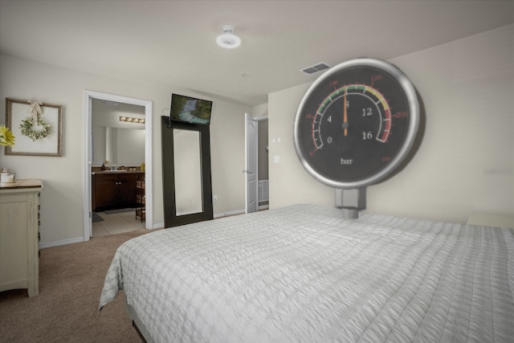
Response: 8
